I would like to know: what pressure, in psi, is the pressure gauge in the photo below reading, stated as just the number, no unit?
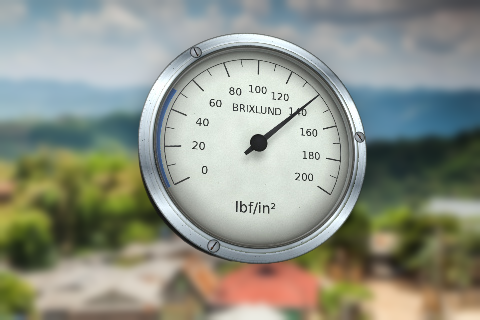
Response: 140
